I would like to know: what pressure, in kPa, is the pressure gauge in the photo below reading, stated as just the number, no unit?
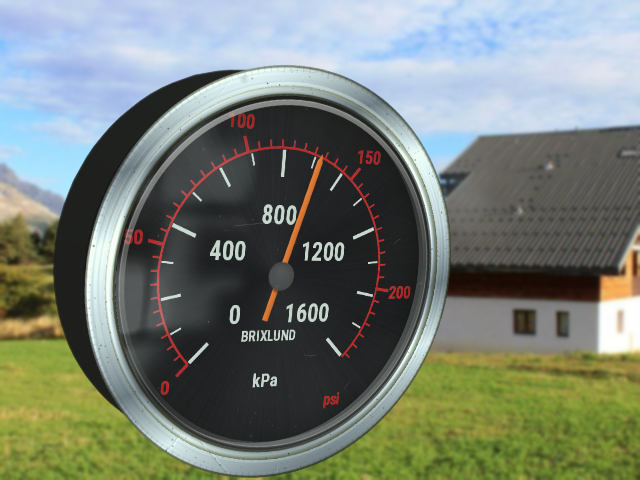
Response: 900
